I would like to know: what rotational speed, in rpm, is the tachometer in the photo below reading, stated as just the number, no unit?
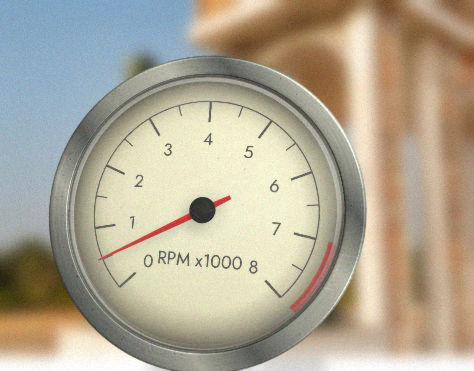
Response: 500
